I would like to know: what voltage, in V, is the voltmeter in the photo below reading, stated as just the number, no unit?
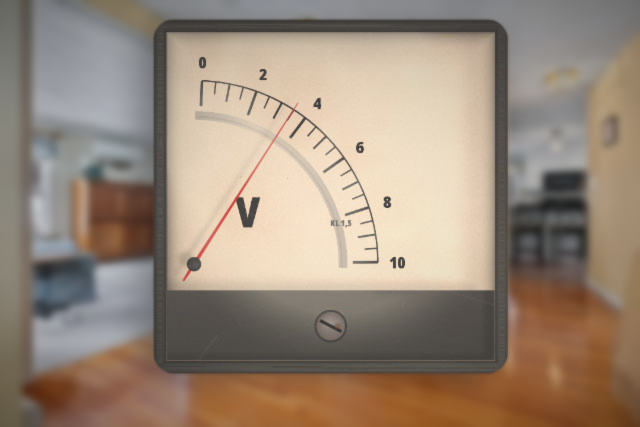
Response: 3.5
